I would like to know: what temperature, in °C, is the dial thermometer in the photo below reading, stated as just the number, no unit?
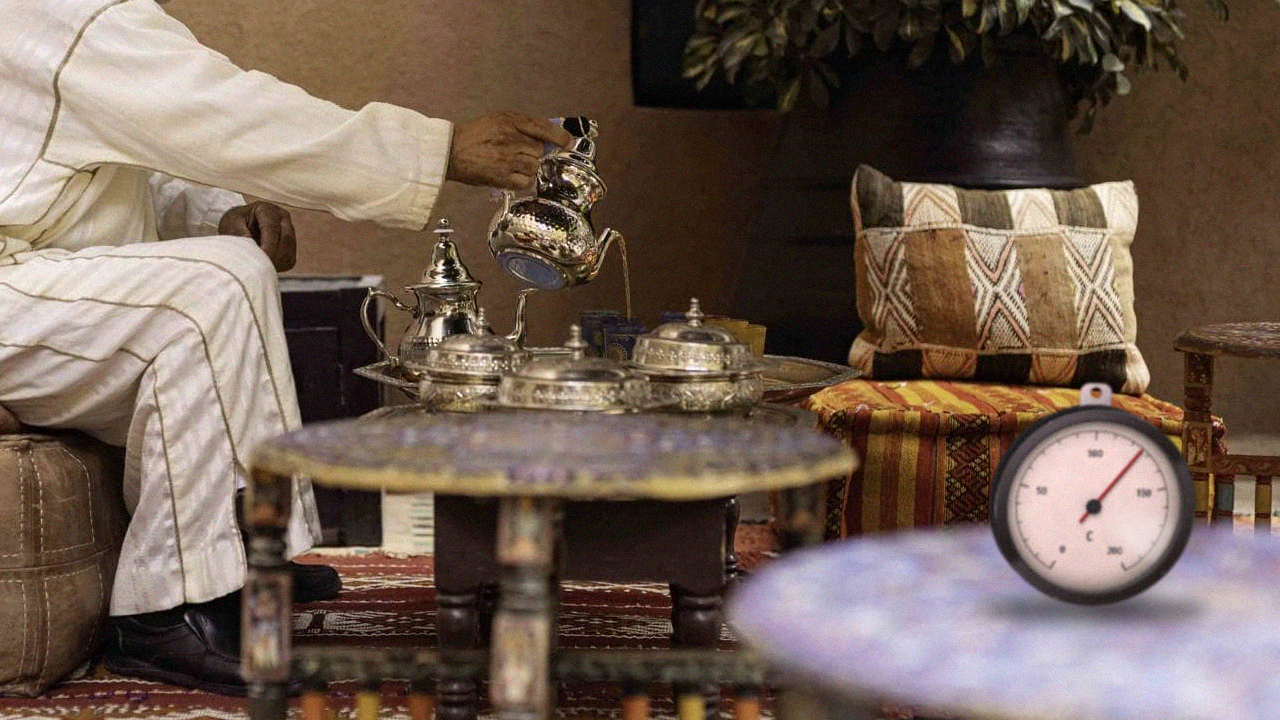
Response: 125
